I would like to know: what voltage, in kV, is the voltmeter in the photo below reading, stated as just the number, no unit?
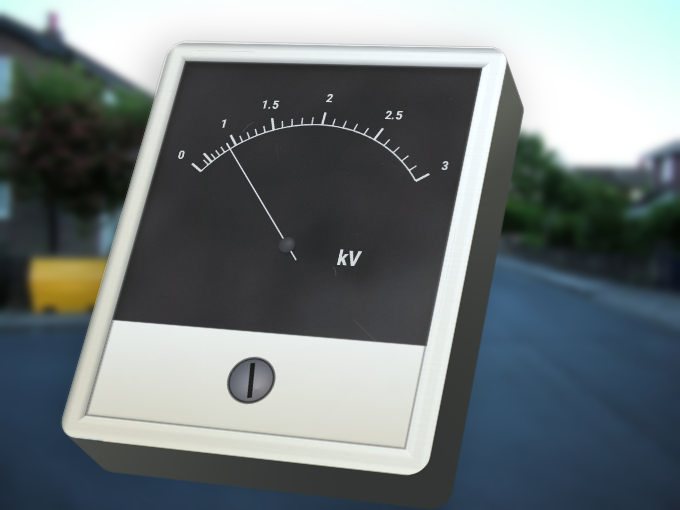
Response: 0.9
